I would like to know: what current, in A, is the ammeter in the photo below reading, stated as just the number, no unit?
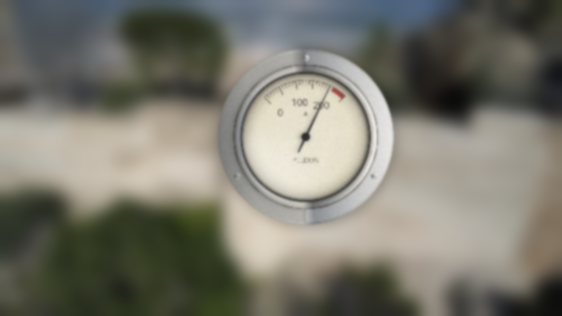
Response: 200
